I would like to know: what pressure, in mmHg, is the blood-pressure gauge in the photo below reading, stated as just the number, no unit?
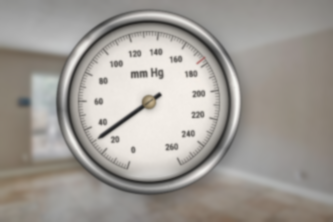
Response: 30
